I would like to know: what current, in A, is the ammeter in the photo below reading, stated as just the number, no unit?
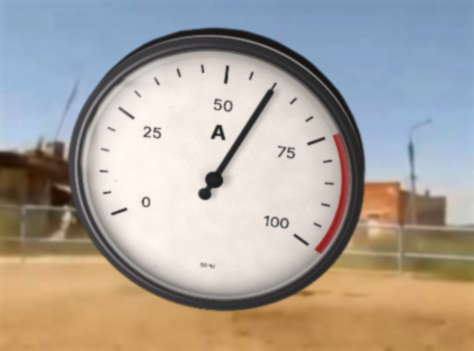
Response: 60
